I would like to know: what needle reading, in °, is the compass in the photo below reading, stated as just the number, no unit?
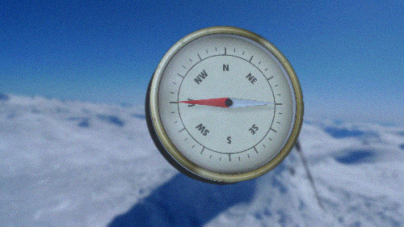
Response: 270
